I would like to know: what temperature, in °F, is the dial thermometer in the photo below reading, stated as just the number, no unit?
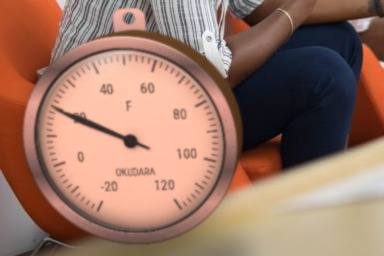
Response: 20
